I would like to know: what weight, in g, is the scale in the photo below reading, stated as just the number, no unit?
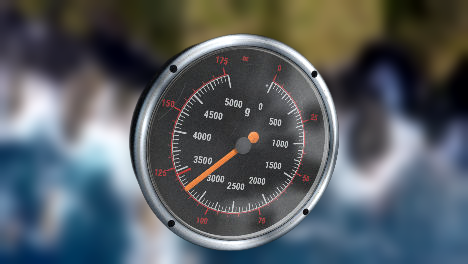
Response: 3250
